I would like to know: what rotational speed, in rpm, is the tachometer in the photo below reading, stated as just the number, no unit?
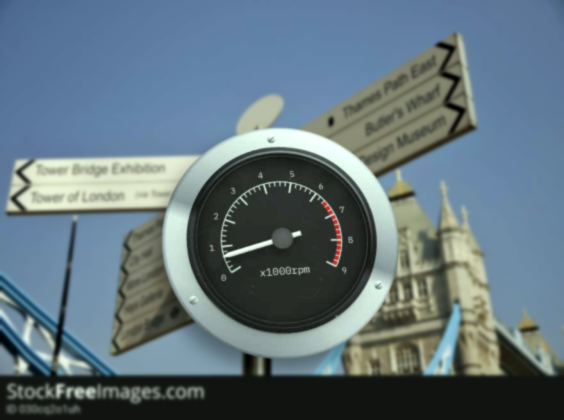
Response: 600
